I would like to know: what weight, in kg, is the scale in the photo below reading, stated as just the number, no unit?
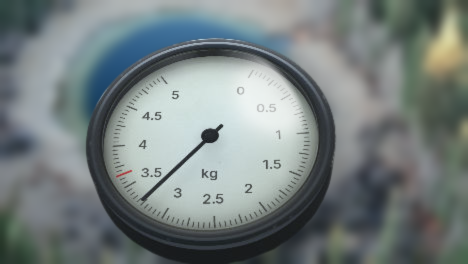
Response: 3.25
